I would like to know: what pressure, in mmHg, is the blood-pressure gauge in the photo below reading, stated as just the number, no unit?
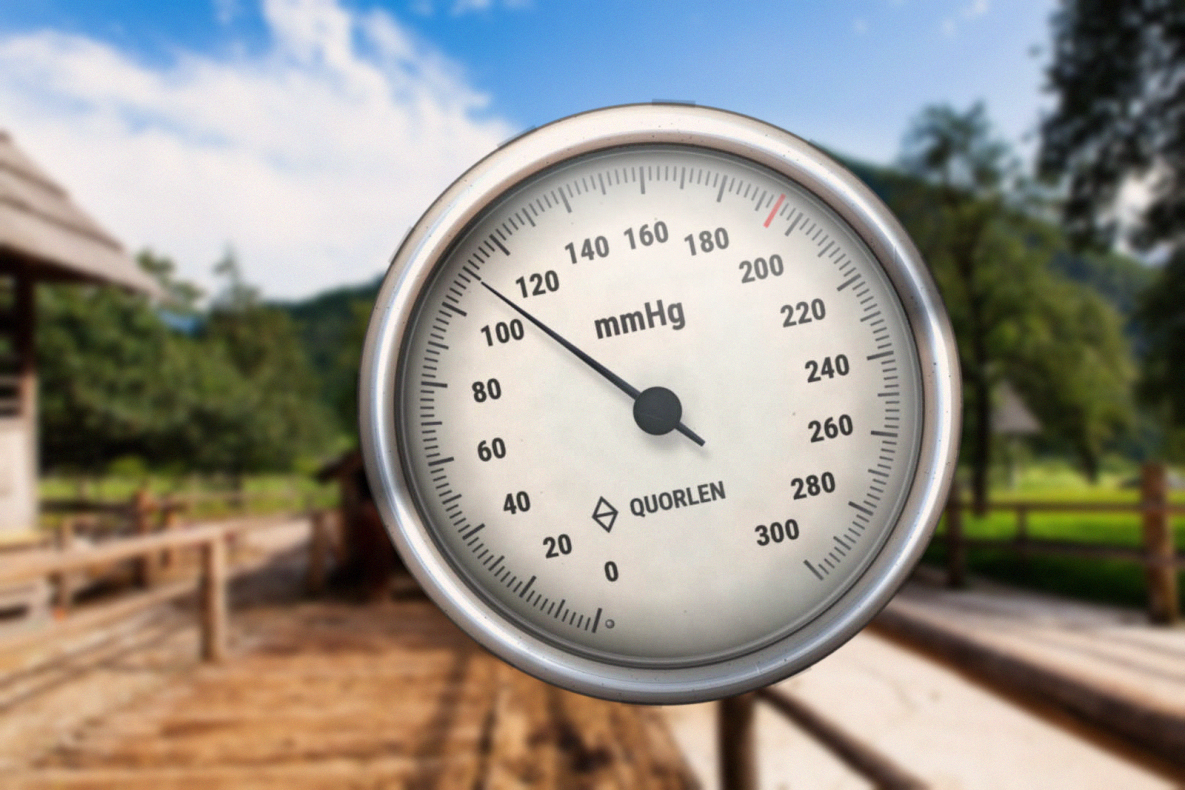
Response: 110
